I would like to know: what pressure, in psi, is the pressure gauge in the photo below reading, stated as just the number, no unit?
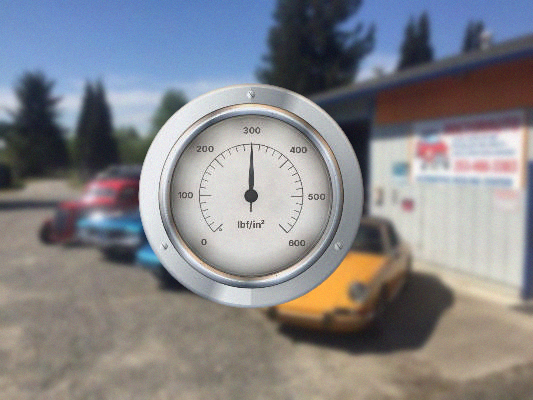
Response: 300
